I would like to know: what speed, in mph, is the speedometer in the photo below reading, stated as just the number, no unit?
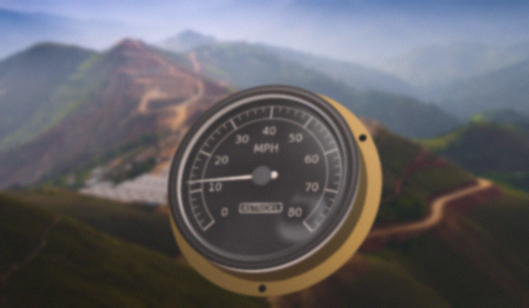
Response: 12
